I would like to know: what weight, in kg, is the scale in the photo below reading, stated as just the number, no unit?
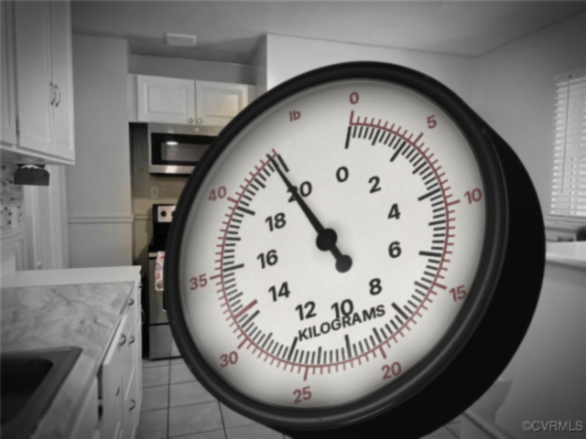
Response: 19.8
